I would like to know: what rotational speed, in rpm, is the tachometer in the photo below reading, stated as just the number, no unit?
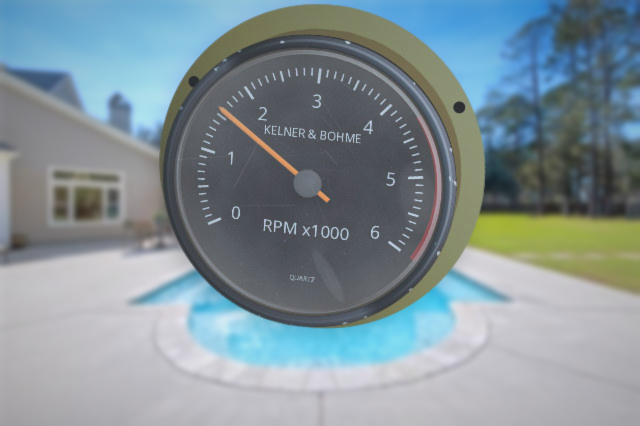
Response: 1600
